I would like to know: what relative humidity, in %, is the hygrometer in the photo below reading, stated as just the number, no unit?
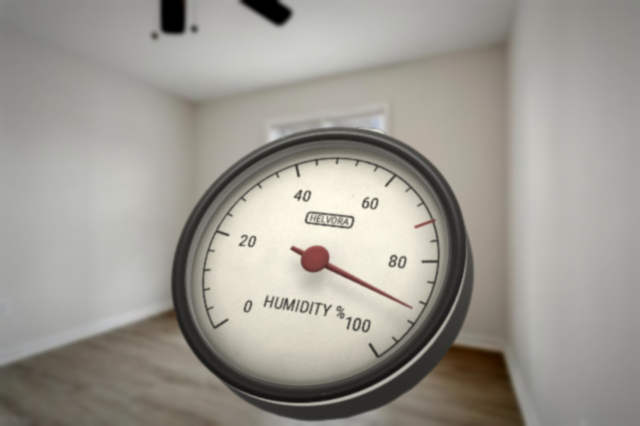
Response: 90
